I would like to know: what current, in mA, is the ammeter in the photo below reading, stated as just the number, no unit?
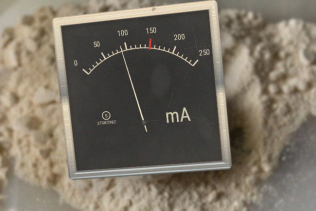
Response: 90
